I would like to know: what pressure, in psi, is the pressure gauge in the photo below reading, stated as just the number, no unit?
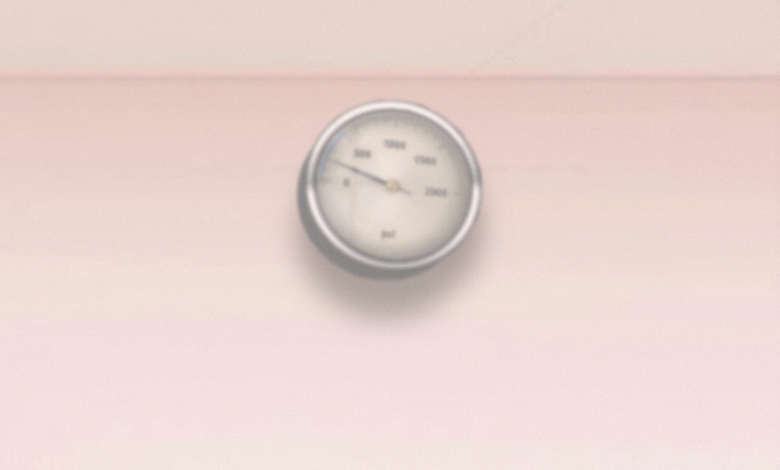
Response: 200
